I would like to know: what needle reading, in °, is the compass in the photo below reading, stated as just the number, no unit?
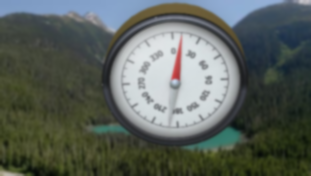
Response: 10
